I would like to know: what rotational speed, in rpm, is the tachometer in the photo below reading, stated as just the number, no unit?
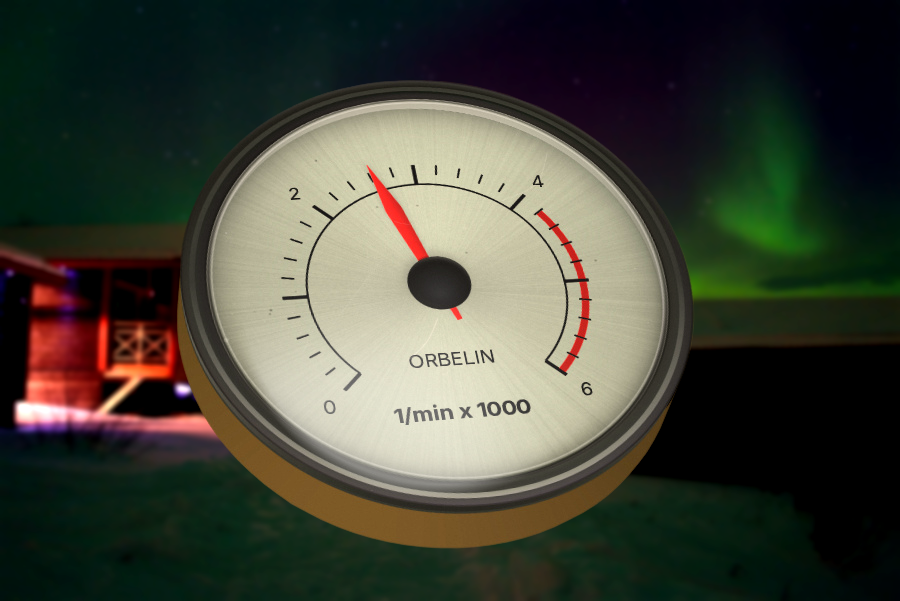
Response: 2600
